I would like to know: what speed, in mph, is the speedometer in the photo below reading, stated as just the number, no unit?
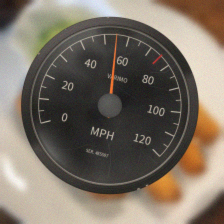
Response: 55
